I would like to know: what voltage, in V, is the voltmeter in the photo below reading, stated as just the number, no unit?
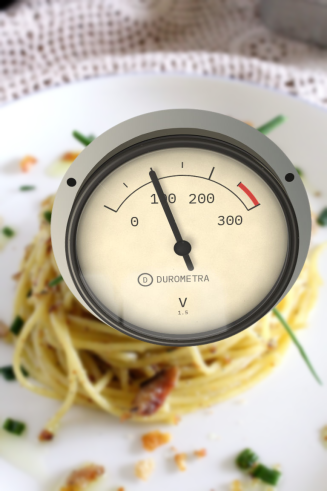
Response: 100
